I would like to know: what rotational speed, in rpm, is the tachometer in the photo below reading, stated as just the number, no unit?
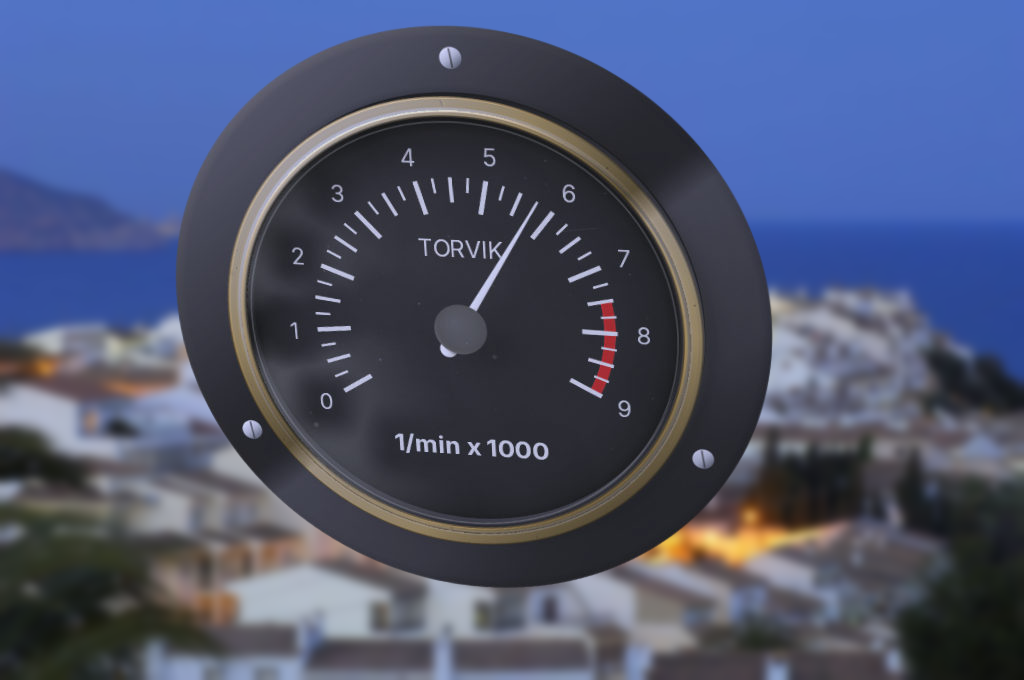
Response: 5750
